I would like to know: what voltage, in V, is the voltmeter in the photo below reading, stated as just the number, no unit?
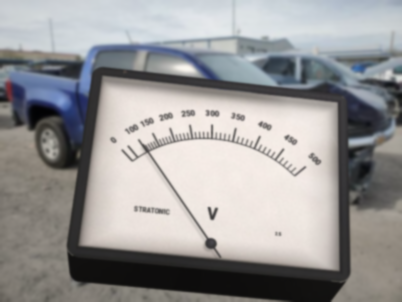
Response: 100
